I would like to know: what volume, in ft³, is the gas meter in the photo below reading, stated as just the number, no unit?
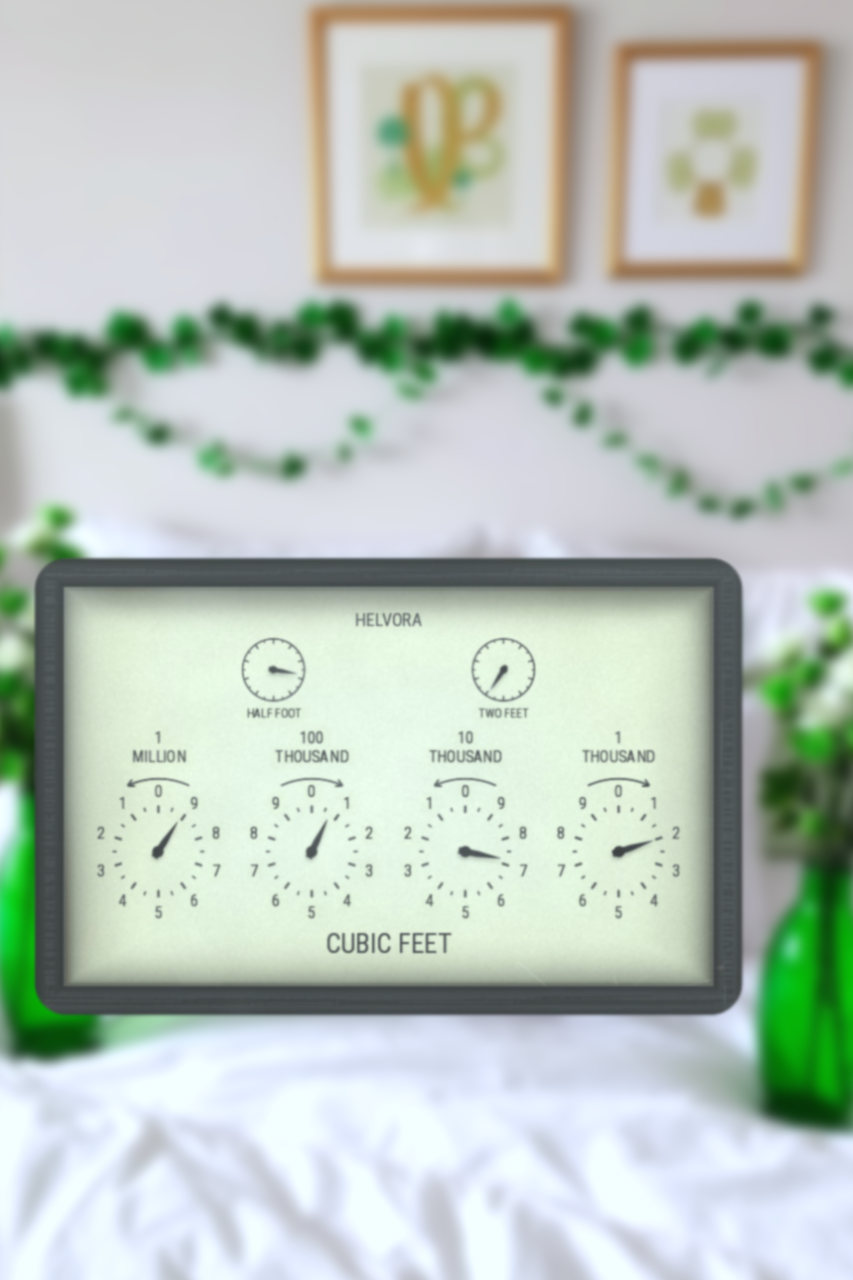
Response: 907200
